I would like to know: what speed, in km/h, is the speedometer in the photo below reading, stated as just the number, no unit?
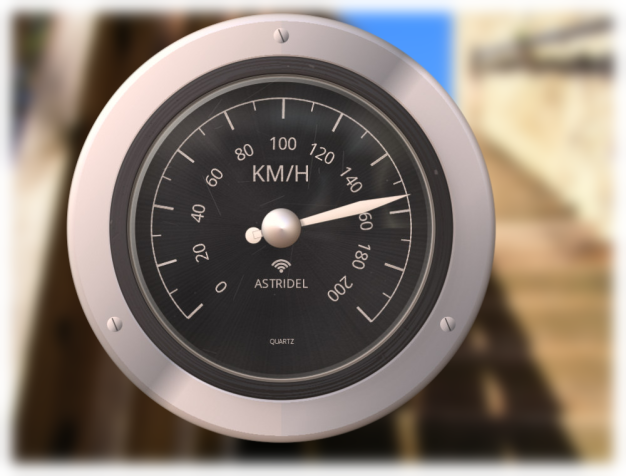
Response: 155
